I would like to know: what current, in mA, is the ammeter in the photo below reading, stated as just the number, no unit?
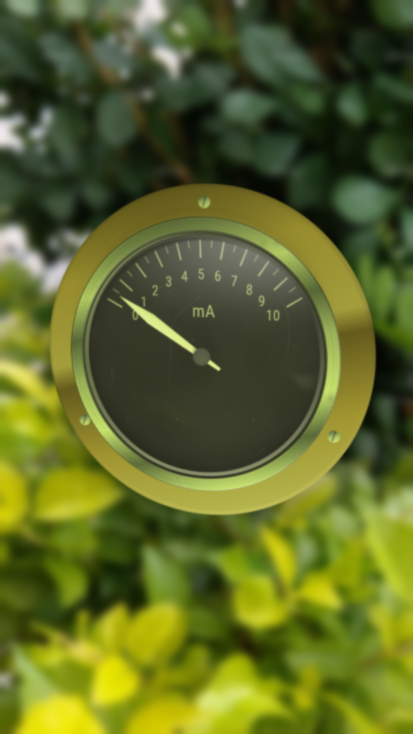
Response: 0.5
